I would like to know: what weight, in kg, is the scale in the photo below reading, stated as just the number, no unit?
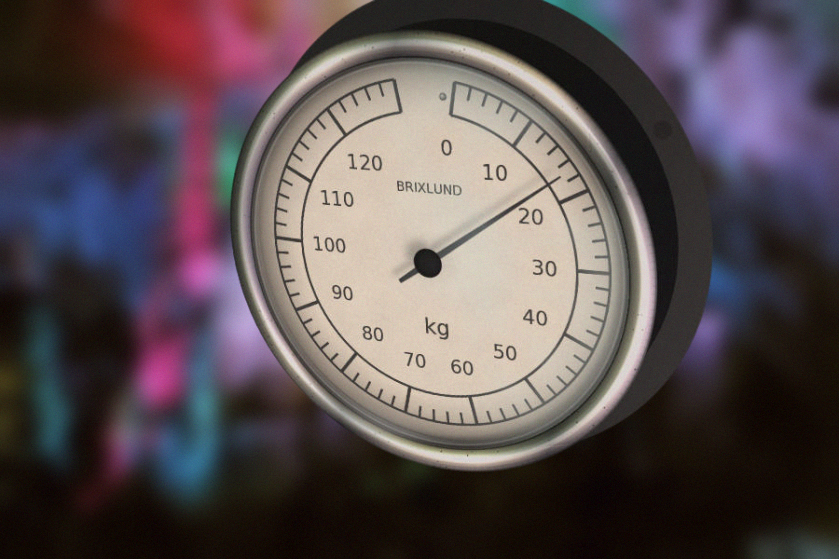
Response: 17
